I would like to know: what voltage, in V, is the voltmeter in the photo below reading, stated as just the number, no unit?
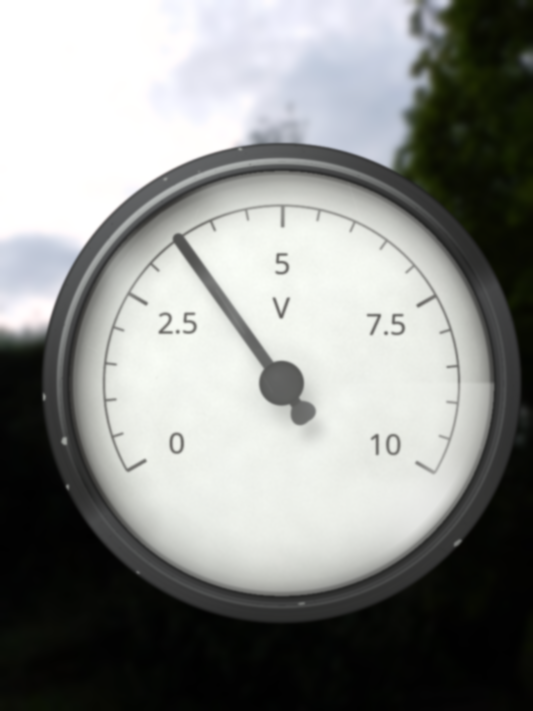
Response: 3.5
